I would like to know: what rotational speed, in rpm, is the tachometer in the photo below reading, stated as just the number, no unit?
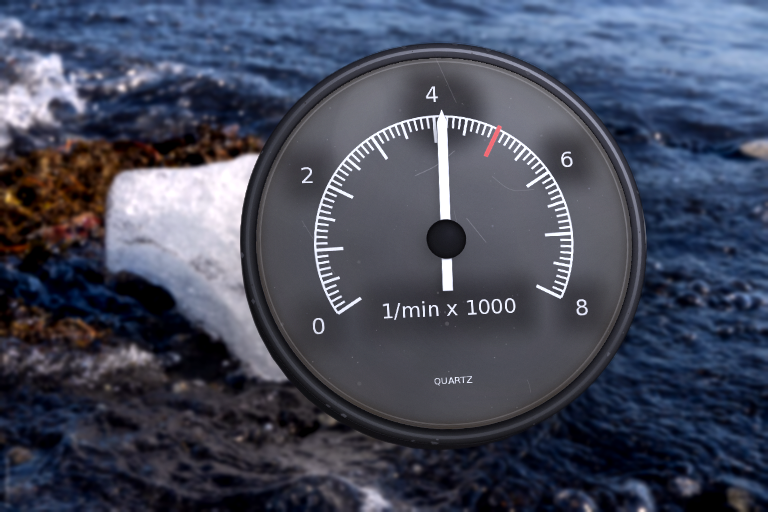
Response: 4100
